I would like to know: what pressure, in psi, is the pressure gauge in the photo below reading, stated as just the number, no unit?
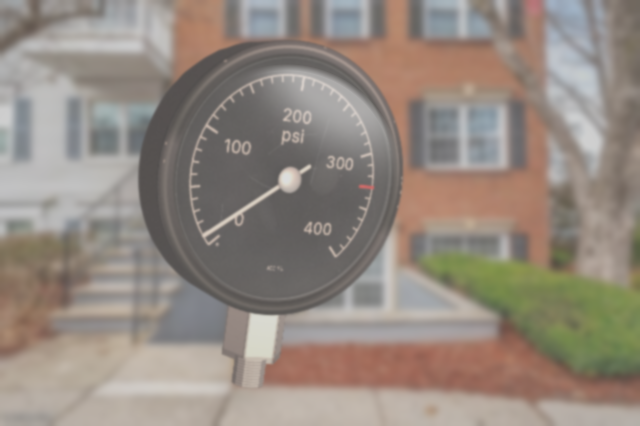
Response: 10
